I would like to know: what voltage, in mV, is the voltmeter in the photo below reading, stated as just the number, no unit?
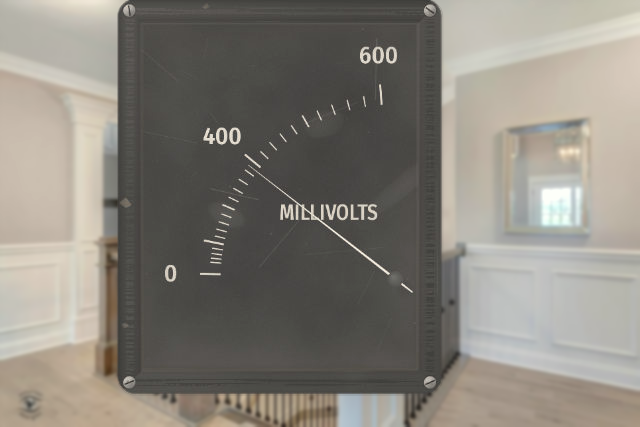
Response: 390
